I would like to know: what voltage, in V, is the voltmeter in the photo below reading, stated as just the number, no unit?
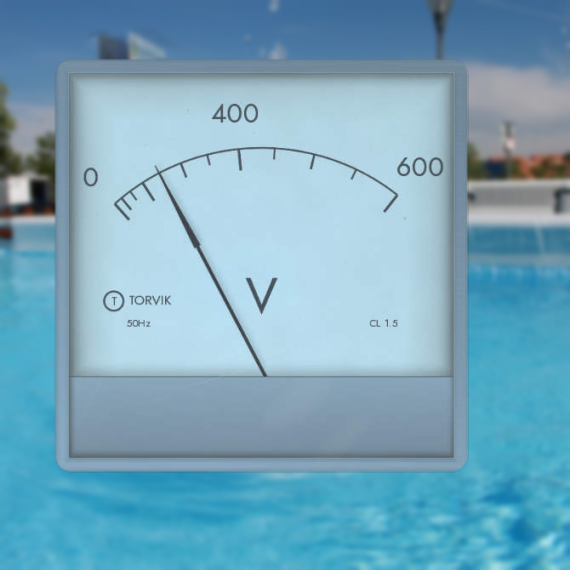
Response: 250
